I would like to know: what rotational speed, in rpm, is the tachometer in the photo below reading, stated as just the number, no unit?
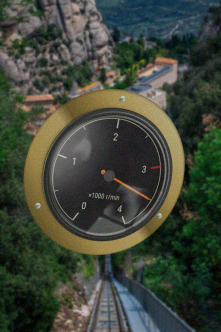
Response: 3500
